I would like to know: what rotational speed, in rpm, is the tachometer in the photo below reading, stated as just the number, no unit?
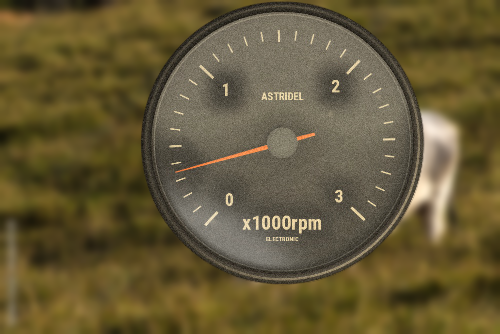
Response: 350
